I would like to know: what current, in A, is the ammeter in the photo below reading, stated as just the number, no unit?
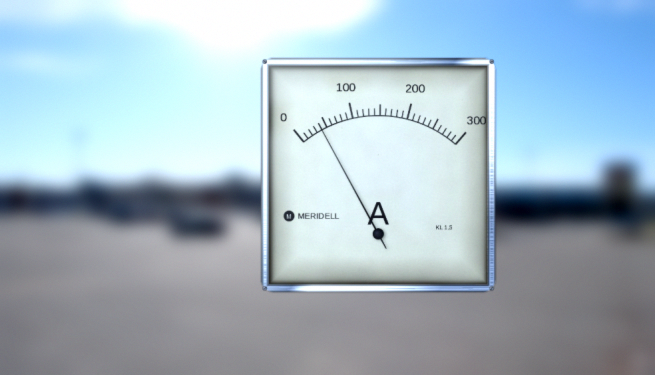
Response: 40
